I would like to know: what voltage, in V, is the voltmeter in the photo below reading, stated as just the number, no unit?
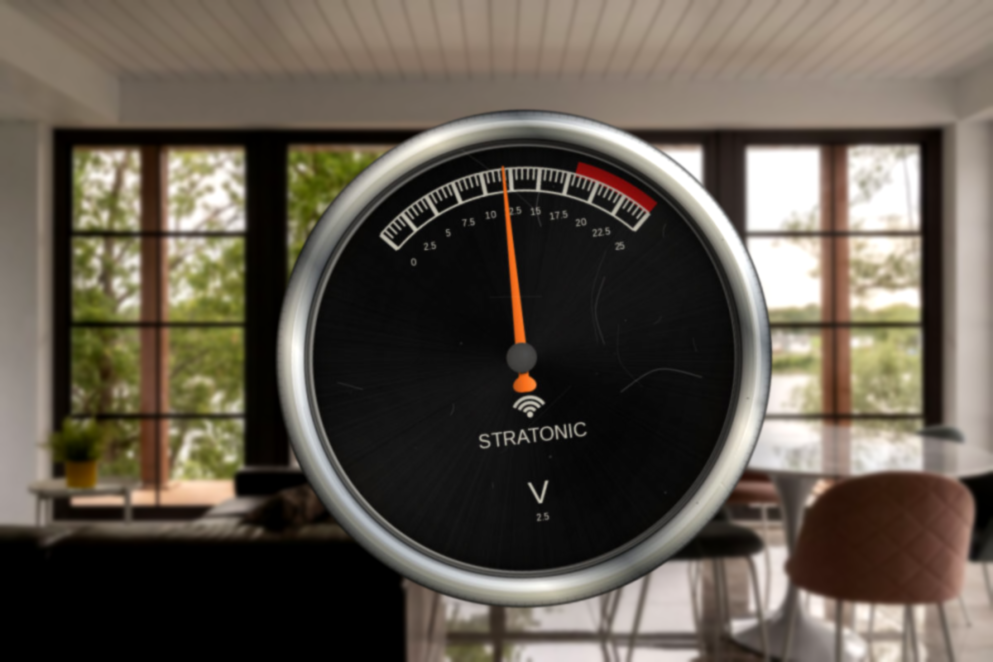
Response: 12
